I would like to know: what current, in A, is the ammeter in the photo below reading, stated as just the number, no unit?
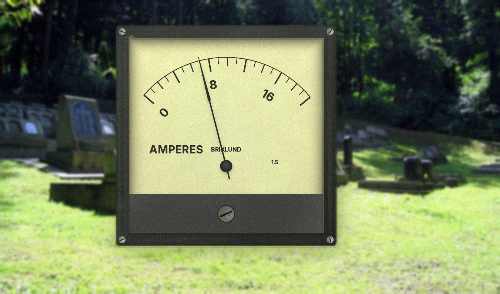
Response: 7
